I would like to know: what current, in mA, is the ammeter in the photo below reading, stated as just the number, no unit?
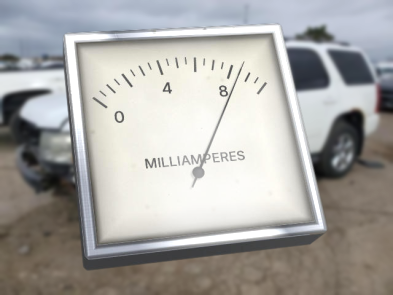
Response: 8.5
